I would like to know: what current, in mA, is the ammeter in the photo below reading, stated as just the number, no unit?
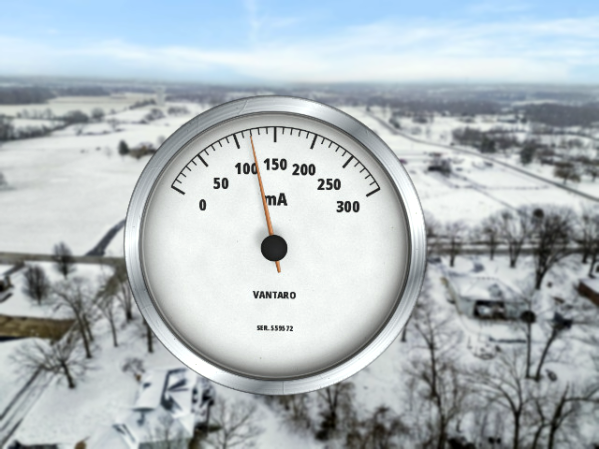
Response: 120
